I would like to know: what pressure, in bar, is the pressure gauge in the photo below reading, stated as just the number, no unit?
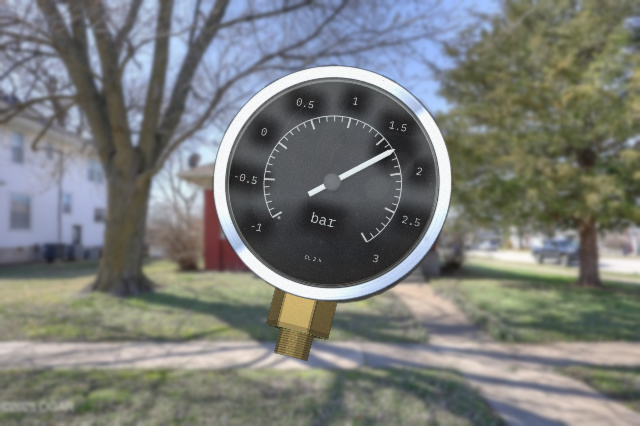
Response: 1.7
